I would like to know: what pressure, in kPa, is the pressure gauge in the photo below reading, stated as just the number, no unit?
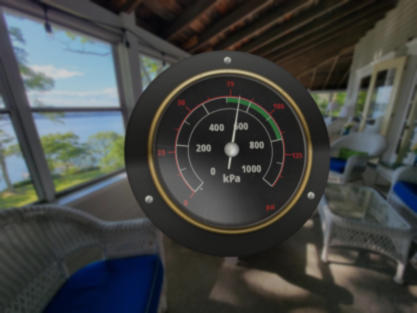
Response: 550
